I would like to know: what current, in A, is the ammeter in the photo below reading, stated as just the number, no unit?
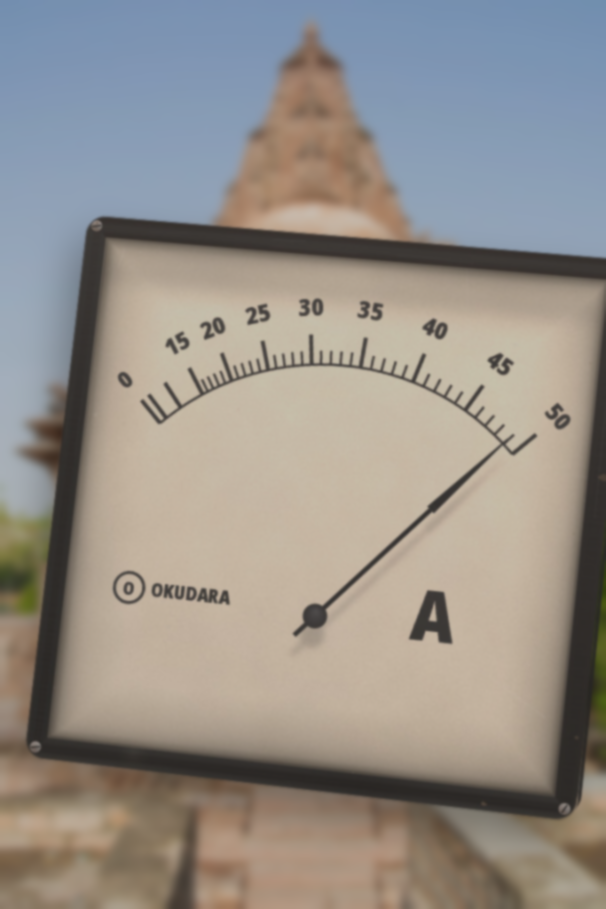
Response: 49
